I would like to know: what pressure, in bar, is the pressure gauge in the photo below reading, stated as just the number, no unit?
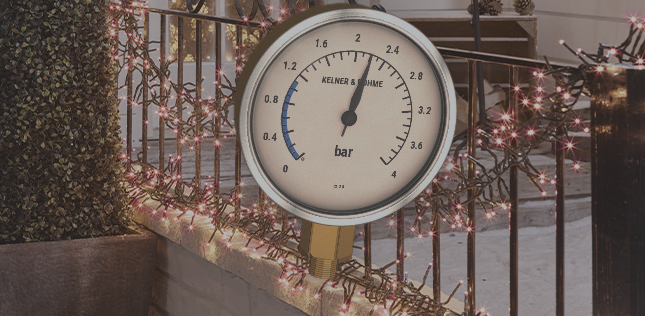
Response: 2.2
